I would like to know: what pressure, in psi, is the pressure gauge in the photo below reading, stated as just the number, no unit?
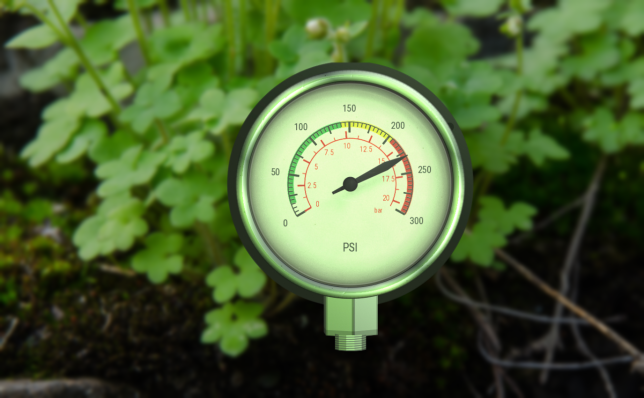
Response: 230
